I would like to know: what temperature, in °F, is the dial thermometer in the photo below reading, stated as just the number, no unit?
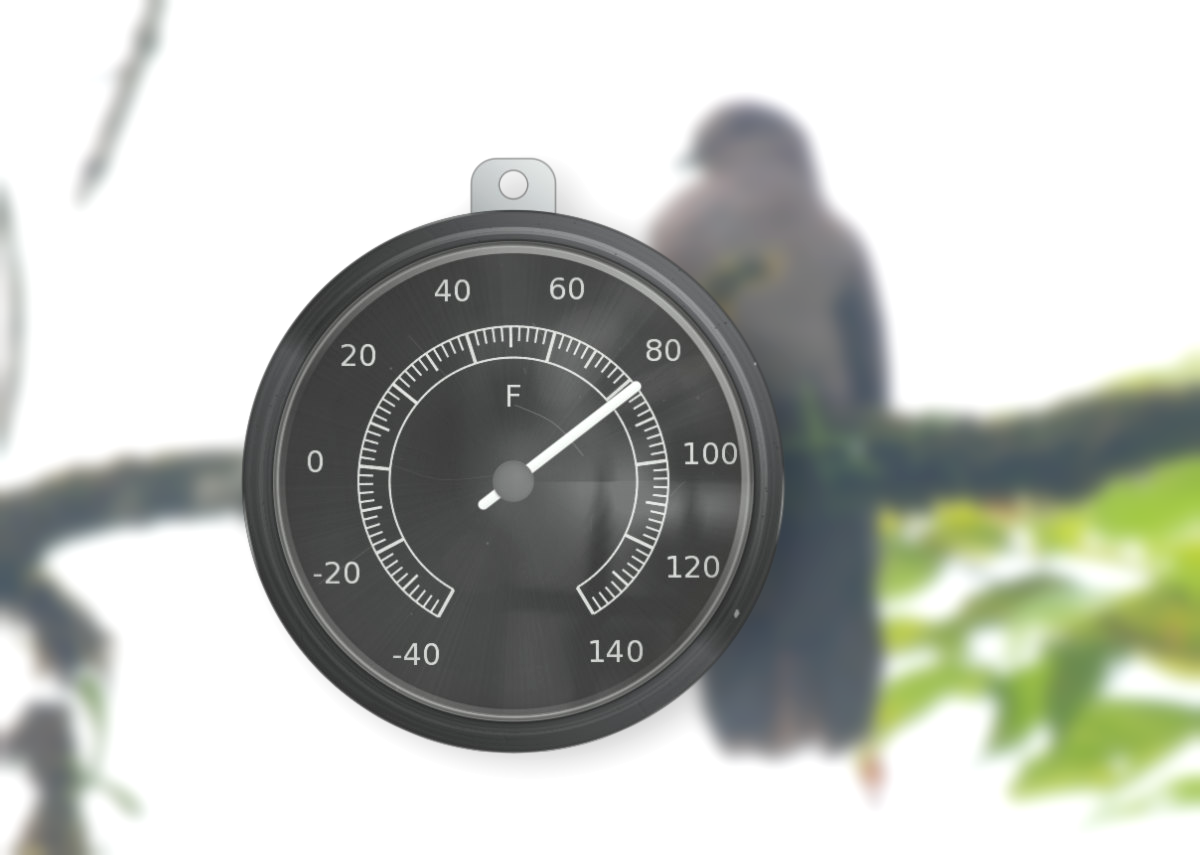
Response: 82
